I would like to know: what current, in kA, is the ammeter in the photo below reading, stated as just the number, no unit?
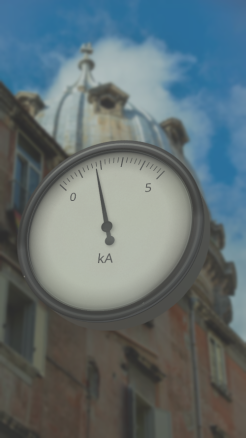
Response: 1.8
